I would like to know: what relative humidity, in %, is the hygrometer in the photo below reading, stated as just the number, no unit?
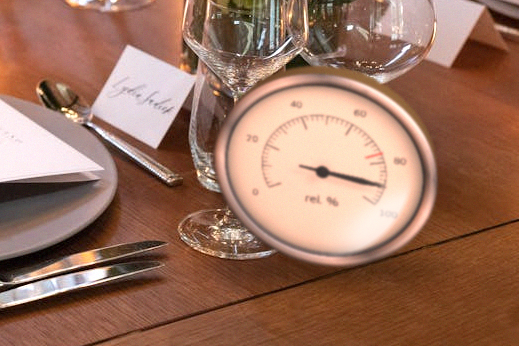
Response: 90
